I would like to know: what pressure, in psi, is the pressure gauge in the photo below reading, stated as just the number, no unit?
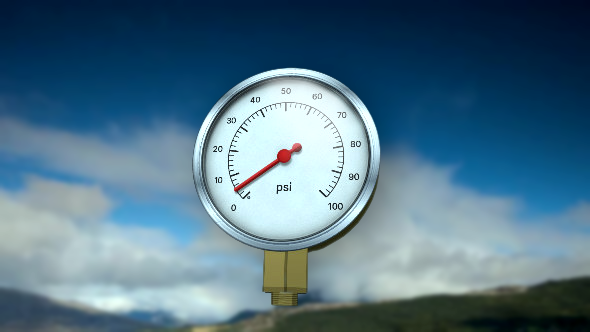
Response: 4
